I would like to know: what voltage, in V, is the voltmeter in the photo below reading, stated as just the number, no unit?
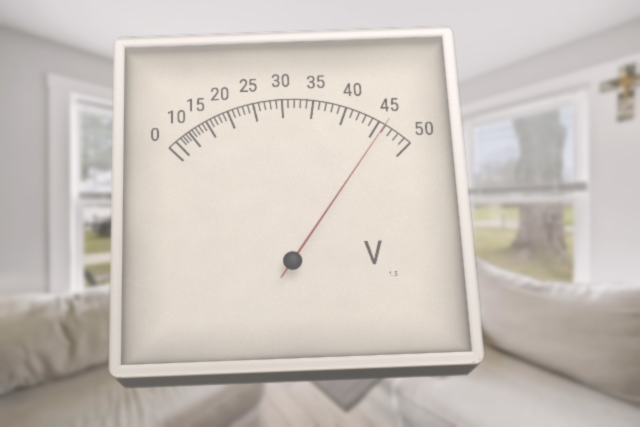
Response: 46
